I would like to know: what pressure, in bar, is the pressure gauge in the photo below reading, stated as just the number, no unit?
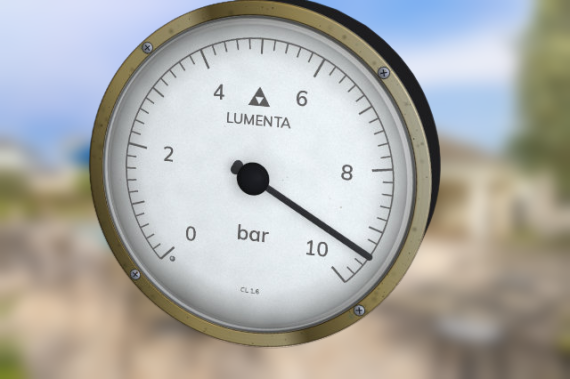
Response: 9.4
